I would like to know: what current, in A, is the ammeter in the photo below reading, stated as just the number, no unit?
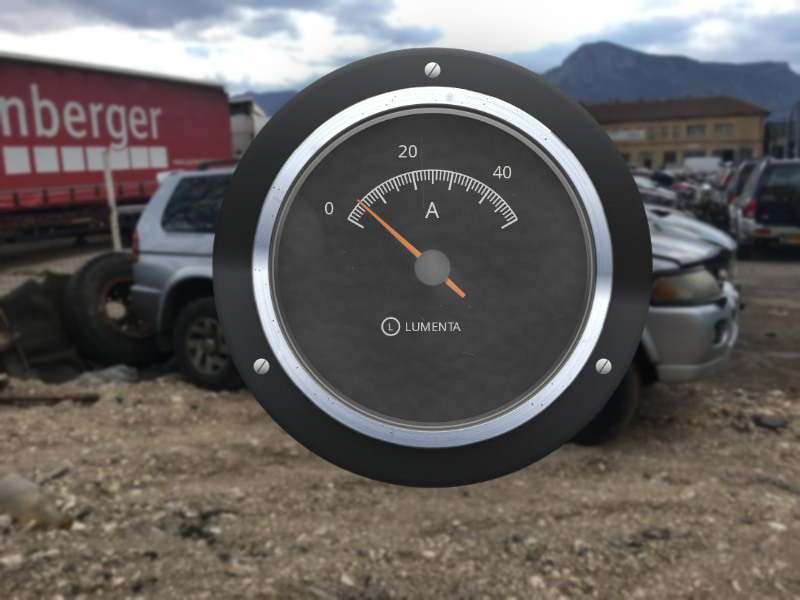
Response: 5
